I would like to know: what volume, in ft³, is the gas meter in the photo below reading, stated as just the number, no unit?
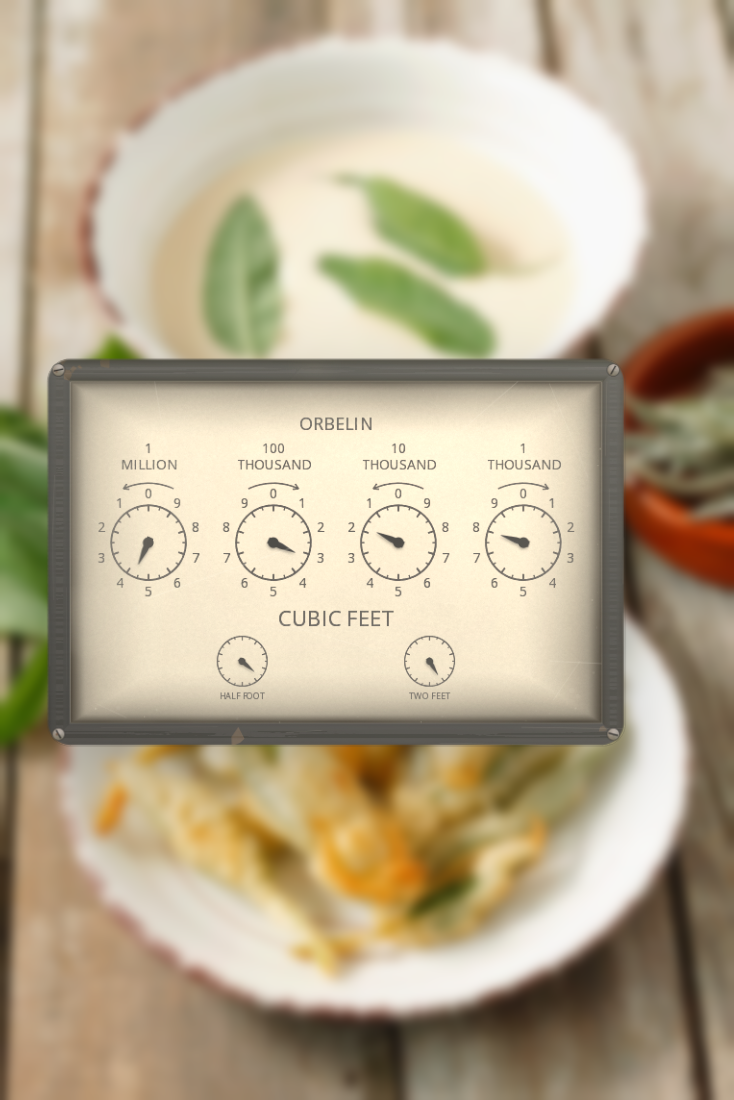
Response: 431800
